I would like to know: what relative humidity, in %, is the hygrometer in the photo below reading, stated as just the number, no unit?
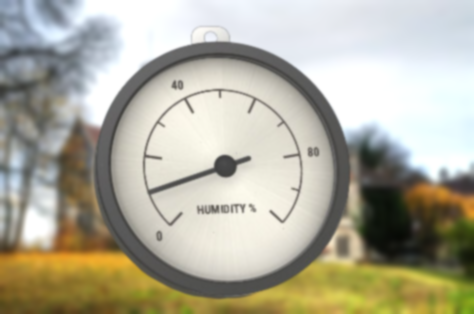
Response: 10
